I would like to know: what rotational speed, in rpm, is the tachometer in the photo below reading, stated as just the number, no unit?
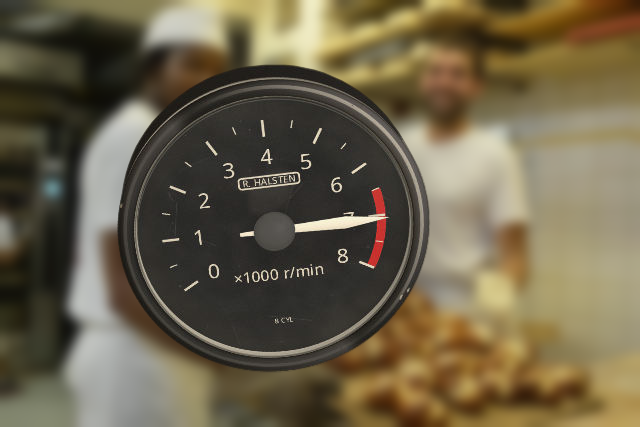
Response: 7000
